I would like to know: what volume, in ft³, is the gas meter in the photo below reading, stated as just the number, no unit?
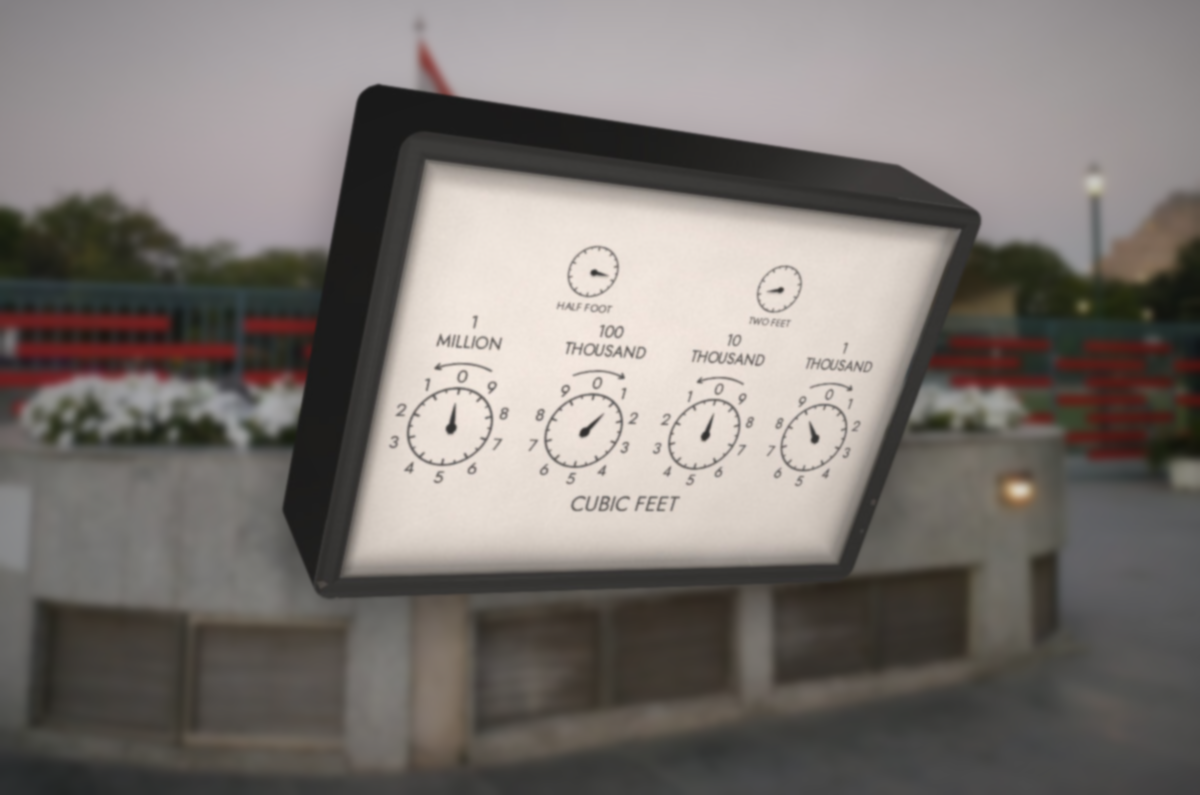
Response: 9900
